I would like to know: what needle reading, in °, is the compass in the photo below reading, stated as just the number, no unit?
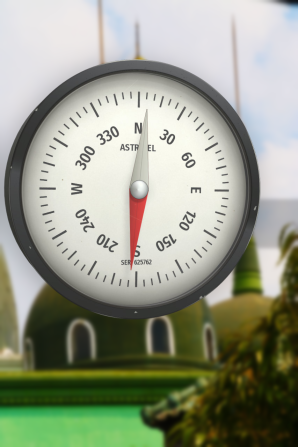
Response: 185
